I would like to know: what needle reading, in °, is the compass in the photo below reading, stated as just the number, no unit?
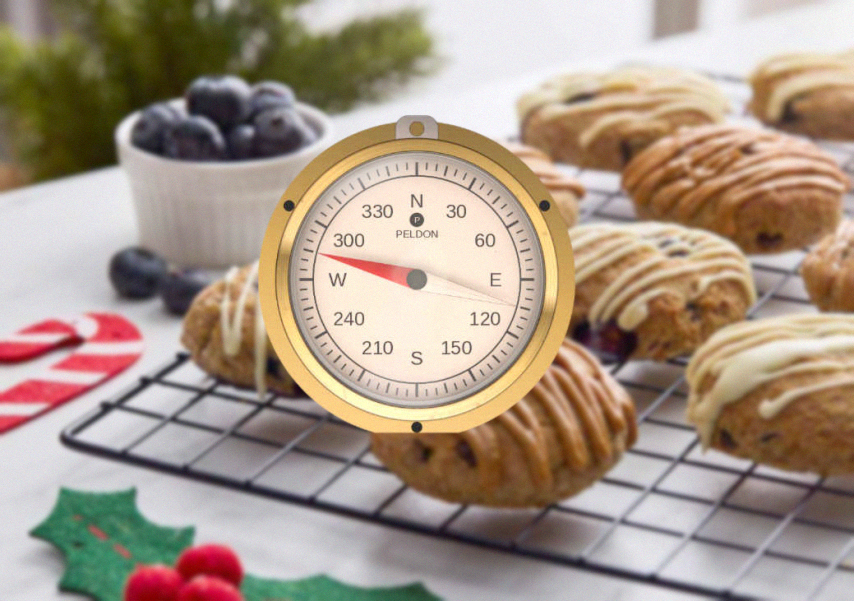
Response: 285
